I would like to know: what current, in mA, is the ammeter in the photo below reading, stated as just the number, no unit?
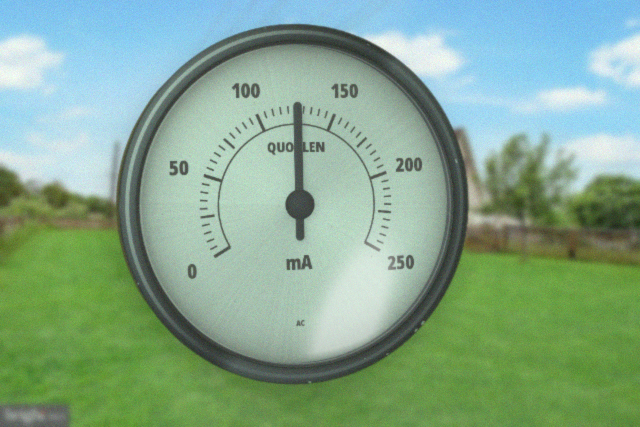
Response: 125
